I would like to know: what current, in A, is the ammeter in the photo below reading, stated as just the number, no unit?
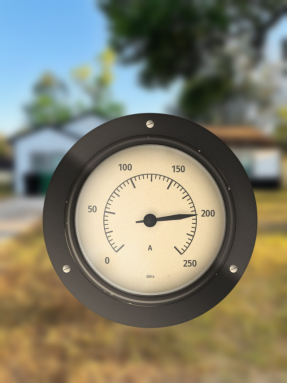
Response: 200
